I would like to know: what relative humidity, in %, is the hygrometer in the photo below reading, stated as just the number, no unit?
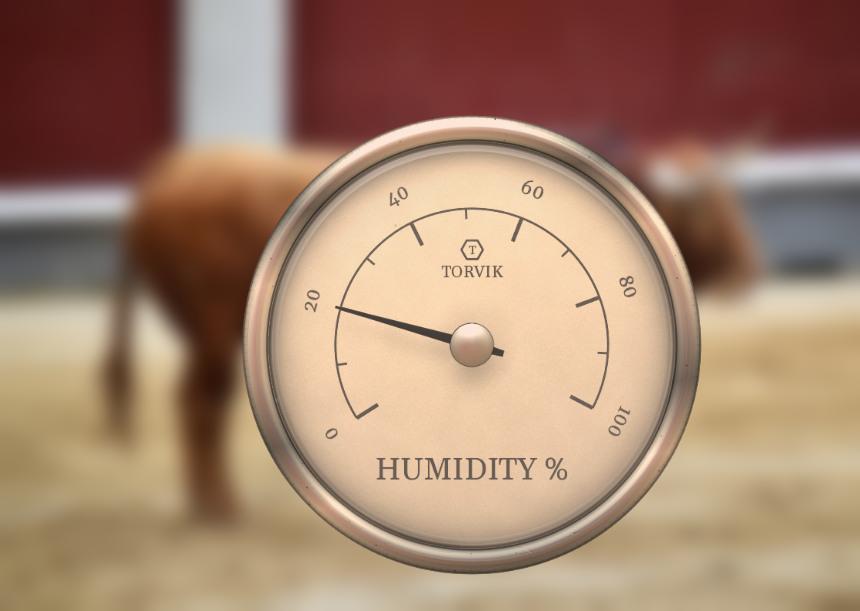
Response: 20
